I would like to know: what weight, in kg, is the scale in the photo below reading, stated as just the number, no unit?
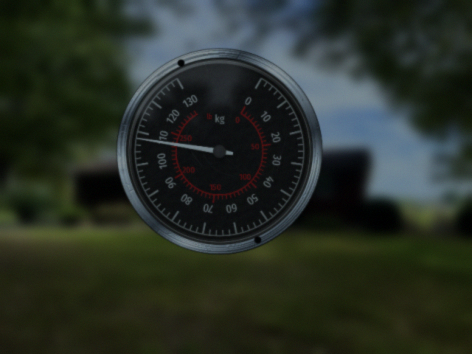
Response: 108
